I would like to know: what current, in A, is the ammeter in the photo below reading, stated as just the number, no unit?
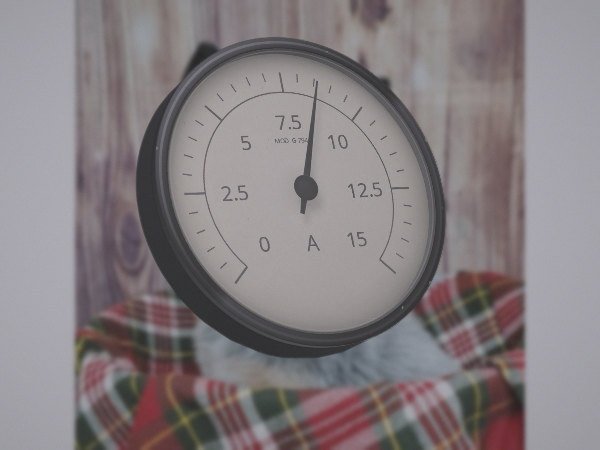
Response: 8.5
